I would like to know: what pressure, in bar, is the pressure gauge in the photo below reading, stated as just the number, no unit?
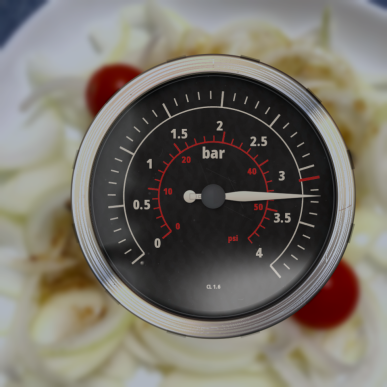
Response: 3.25
